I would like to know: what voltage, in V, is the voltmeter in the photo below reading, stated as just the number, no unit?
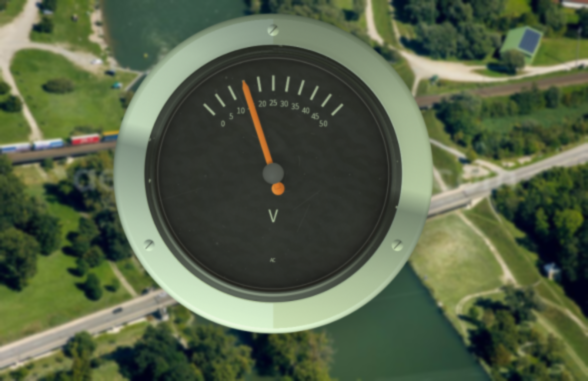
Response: 15
